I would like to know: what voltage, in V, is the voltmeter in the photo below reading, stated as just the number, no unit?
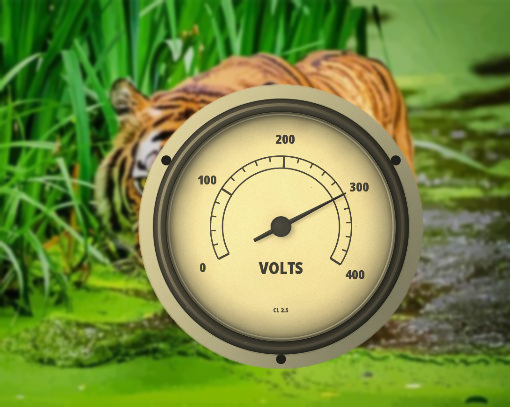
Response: 300
